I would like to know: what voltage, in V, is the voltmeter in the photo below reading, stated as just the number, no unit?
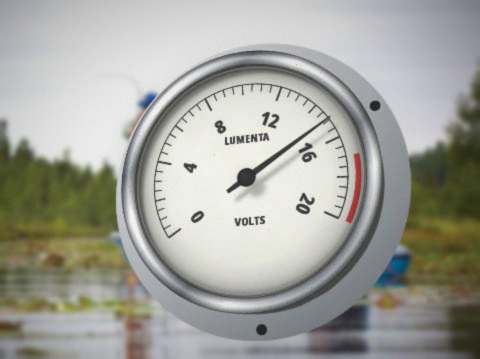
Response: 15
